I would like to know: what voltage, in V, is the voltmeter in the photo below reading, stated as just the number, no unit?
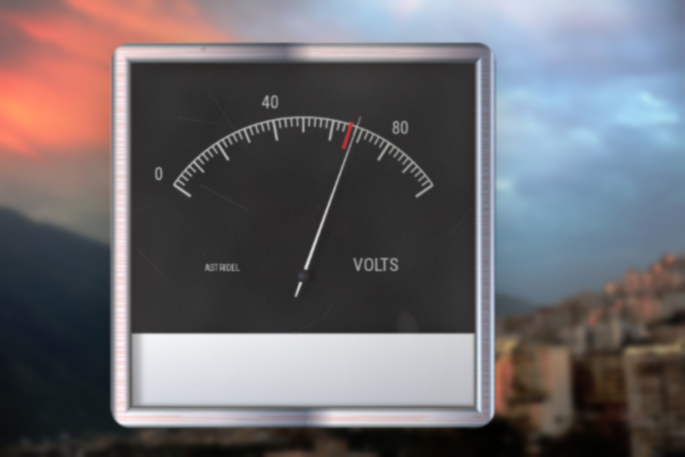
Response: 68
